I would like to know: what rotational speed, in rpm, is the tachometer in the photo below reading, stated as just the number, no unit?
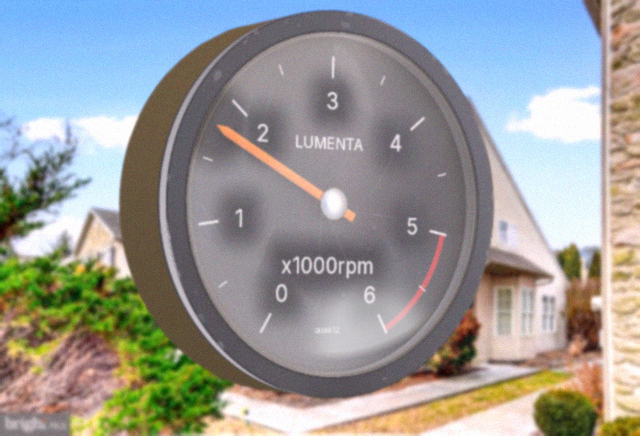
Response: 1750
